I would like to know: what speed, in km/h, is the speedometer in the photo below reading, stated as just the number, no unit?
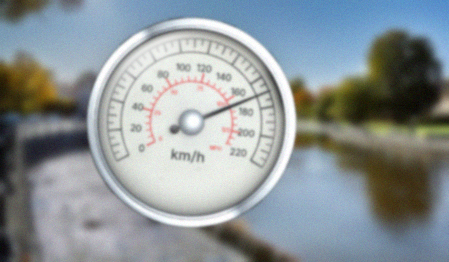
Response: 170
